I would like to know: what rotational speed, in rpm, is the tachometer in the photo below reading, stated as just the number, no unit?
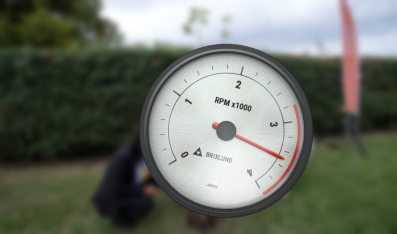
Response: 3500
